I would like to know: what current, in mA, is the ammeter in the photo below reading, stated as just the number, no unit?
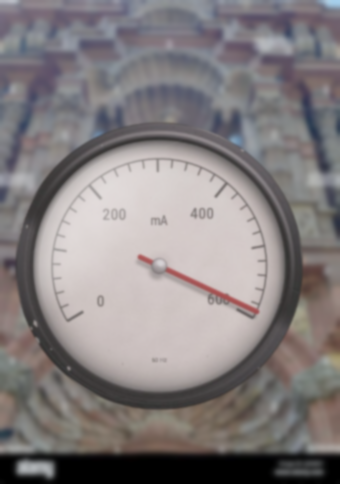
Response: 590
